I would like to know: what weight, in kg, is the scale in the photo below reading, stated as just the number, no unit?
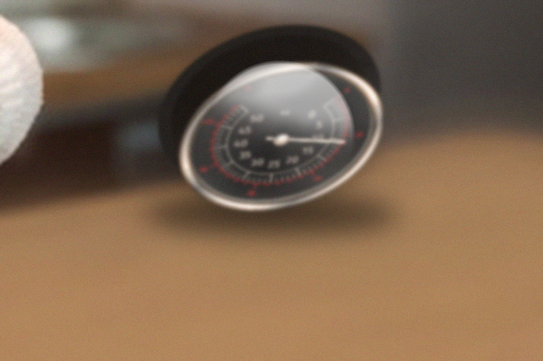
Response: 10
